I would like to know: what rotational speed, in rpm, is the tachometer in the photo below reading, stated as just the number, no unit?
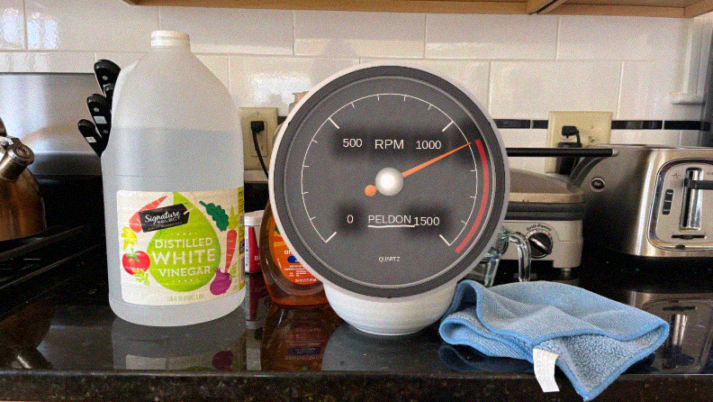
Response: 1100
